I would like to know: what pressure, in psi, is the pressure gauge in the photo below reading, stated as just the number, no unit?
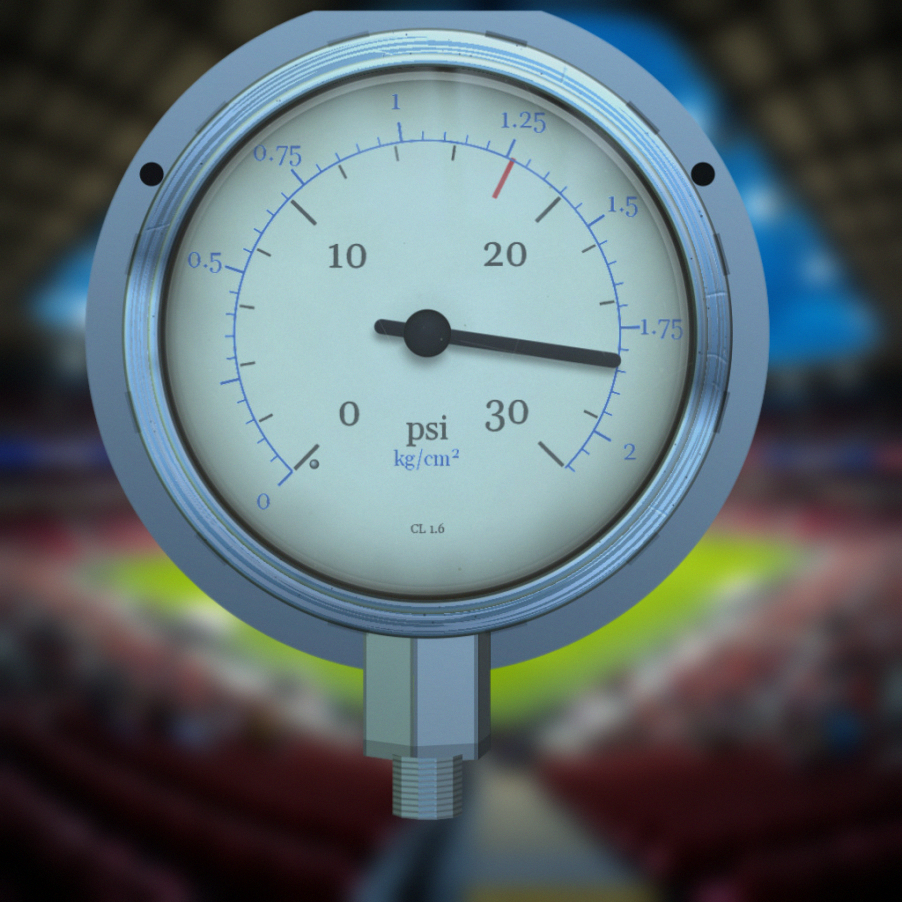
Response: 26
